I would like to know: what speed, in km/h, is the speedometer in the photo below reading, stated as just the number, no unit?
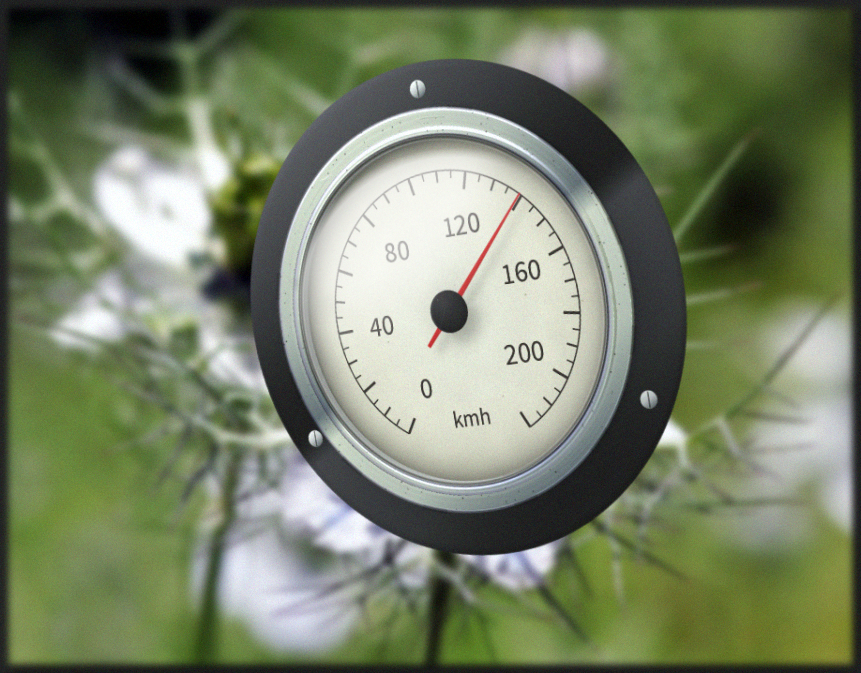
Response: 140
